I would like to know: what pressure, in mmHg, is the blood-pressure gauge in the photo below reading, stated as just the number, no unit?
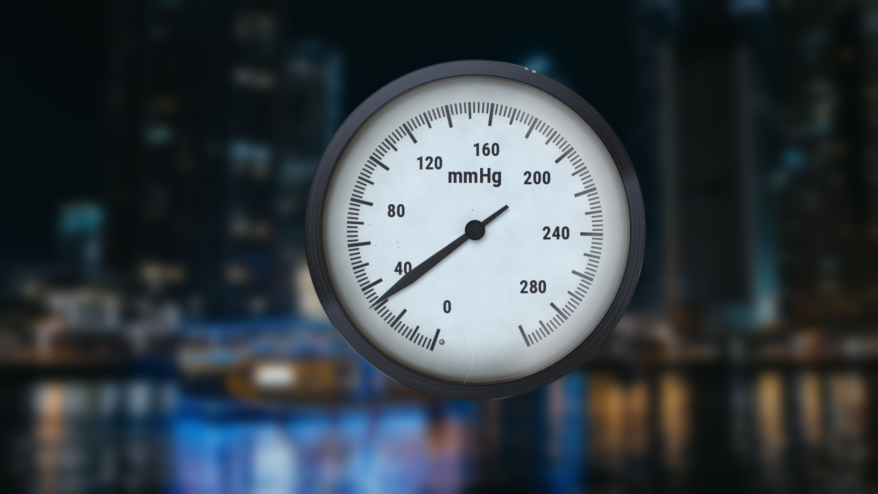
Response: 32
